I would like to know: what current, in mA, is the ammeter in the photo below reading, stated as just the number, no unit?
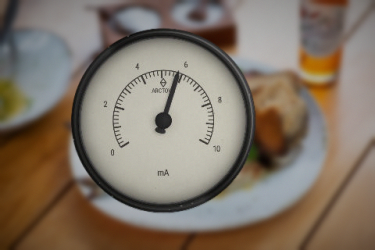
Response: 5.8
